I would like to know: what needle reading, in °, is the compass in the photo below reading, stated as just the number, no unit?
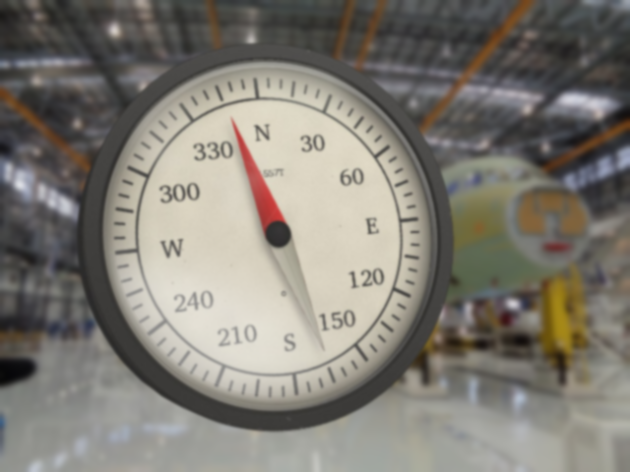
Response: 345
